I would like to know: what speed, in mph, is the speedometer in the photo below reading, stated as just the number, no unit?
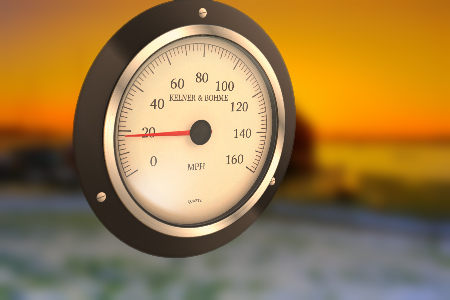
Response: 18
